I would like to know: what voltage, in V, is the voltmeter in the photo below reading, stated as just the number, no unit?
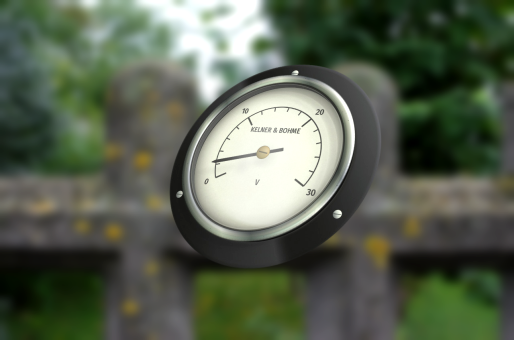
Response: 2
